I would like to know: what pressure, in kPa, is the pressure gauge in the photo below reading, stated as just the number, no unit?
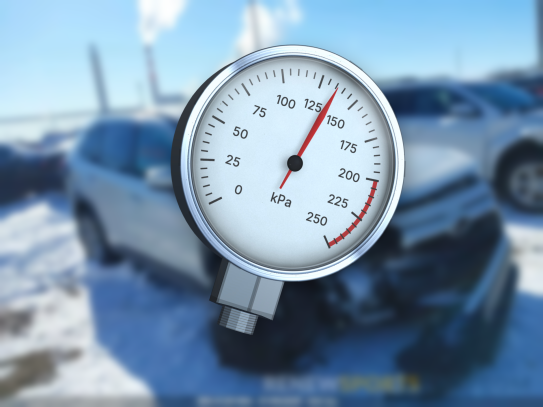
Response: 135
